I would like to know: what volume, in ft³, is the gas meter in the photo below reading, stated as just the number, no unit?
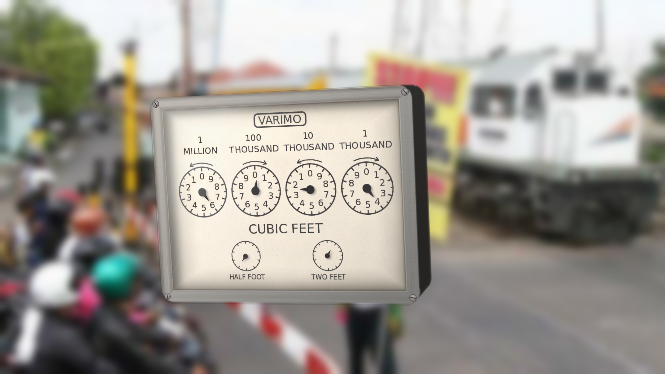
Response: 602400
